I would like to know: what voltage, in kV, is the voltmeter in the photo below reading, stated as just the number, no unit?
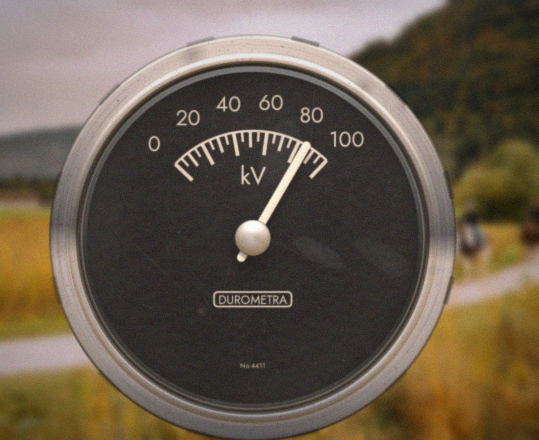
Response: 85
